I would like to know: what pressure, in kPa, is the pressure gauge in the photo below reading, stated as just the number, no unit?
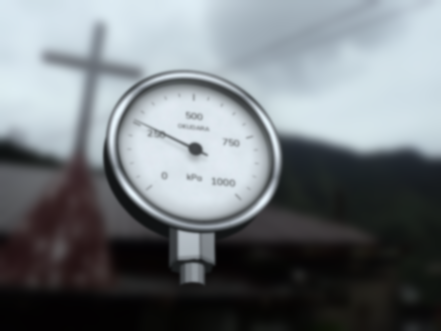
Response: 250
